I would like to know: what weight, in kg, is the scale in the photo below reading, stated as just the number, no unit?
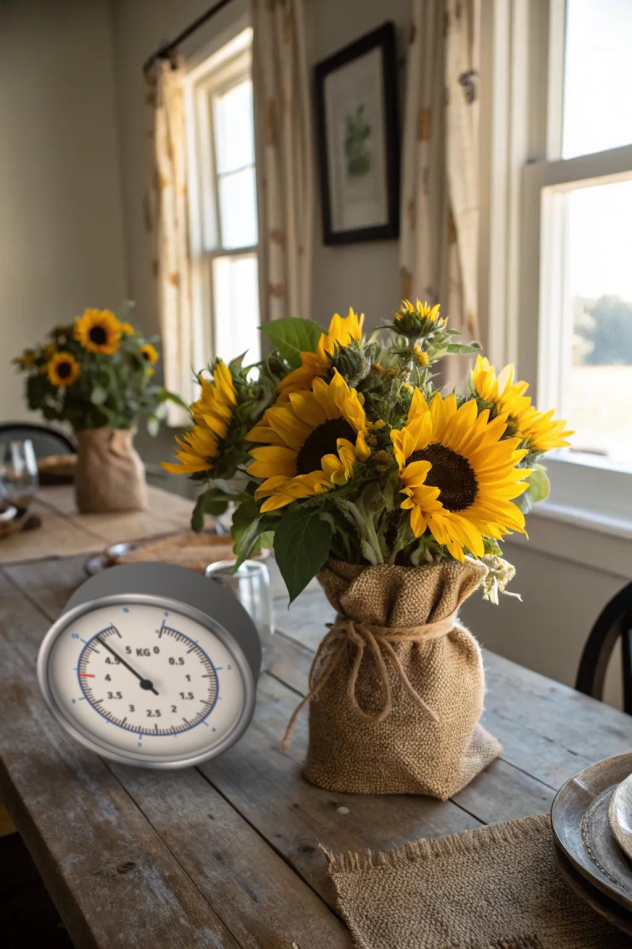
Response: 4.75
